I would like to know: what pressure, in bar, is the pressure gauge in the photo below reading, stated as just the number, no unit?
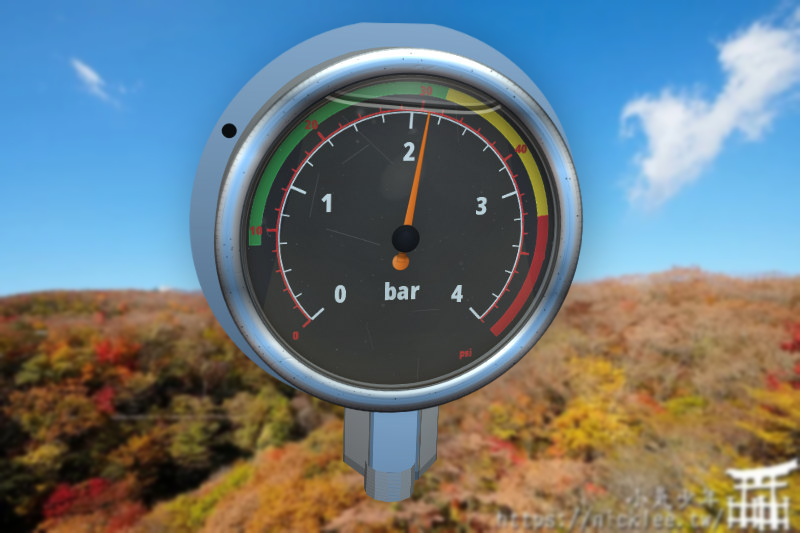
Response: 2.1
